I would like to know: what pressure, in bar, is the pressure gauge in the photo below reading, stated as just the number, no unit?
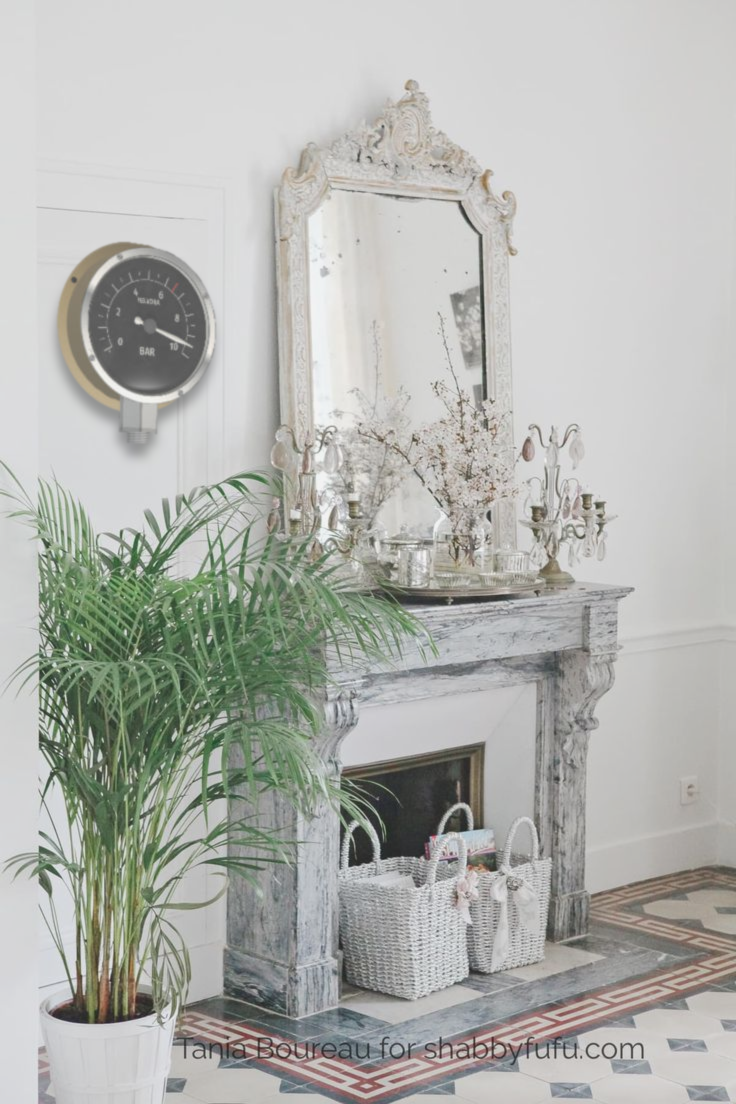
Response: 9.5
